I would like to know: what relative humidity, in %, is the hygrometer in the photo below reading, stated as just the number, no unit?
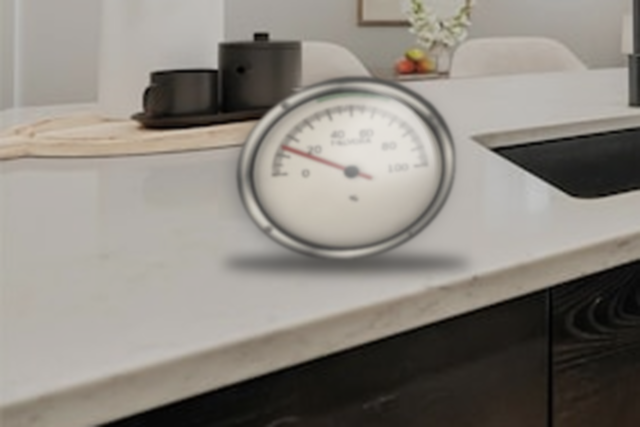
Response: 15
